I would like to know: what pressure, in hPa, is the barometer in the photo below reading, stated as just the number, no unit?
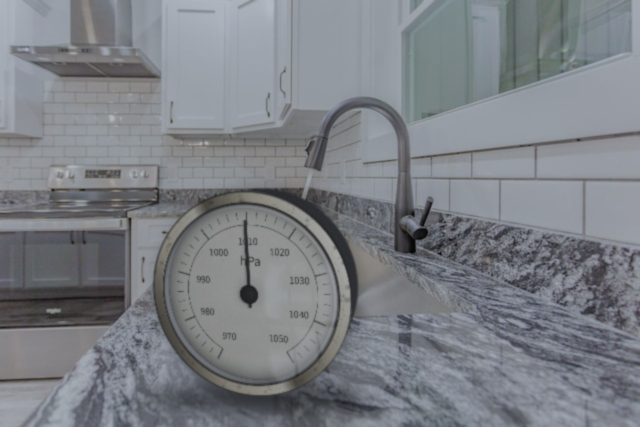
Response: 1010
